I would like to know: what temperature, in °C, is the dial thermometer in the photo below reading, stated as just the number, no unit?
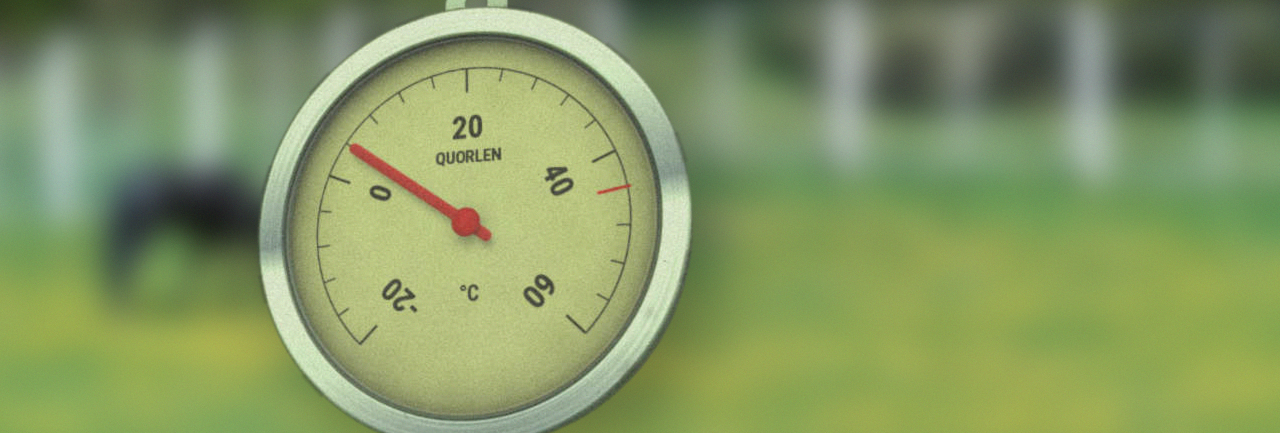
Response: 4
